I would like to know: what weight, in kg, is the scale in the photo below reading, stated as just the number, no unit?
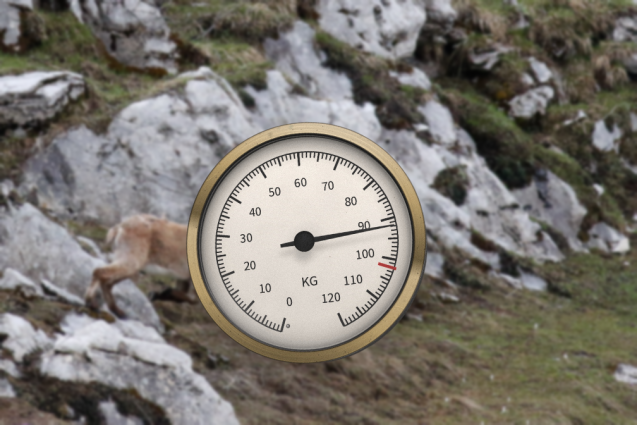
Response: 92
